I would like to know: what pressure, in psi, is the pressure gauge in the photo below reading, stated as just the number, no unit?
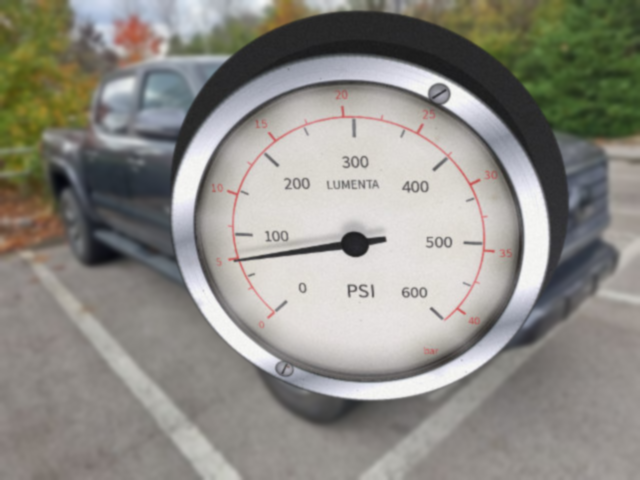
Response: 75
